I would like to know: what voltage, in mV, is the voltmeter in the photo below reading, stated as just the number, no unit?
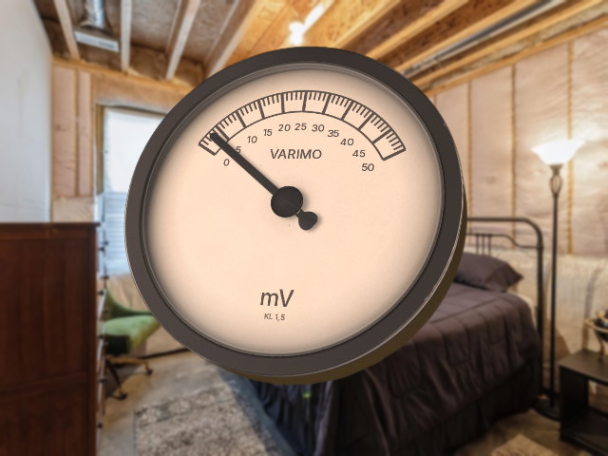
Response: 3
